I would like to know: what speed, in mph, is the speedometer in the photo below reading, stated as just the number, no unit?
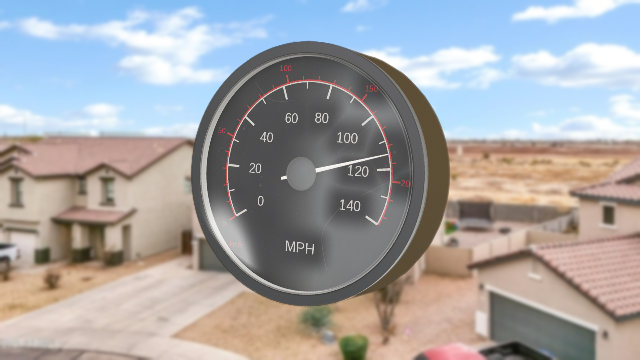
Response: 115
